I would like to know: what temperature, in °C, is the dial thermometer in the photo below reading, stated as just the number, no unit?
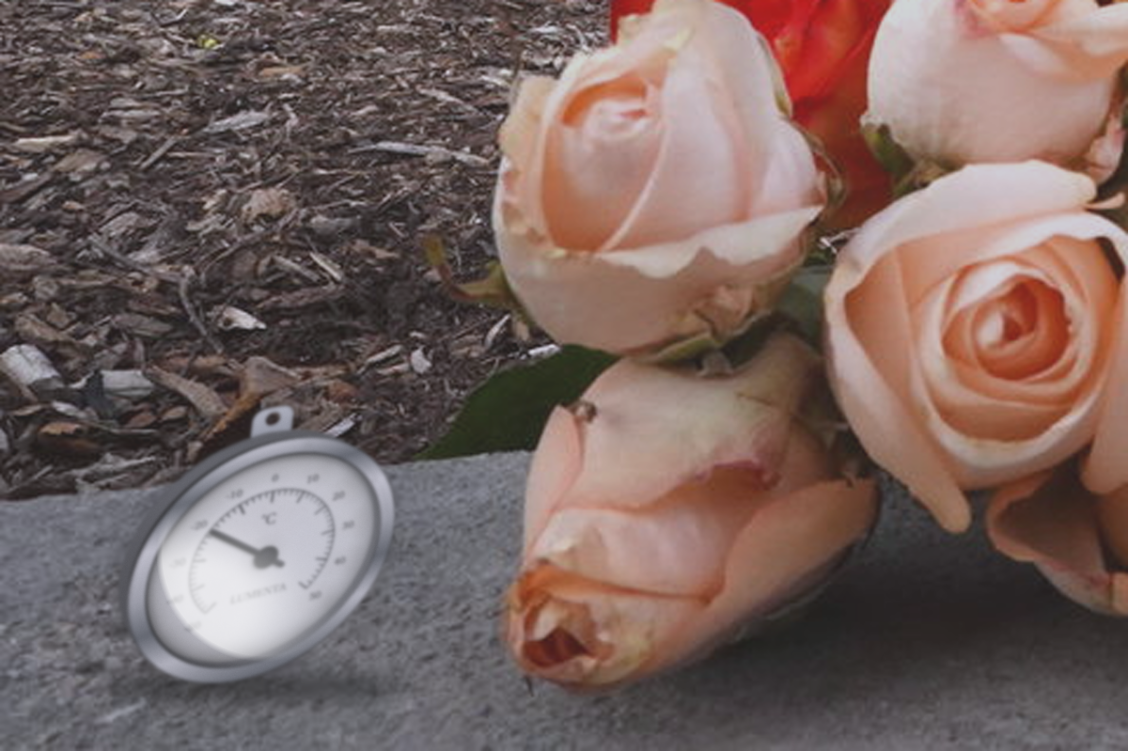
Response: -20
